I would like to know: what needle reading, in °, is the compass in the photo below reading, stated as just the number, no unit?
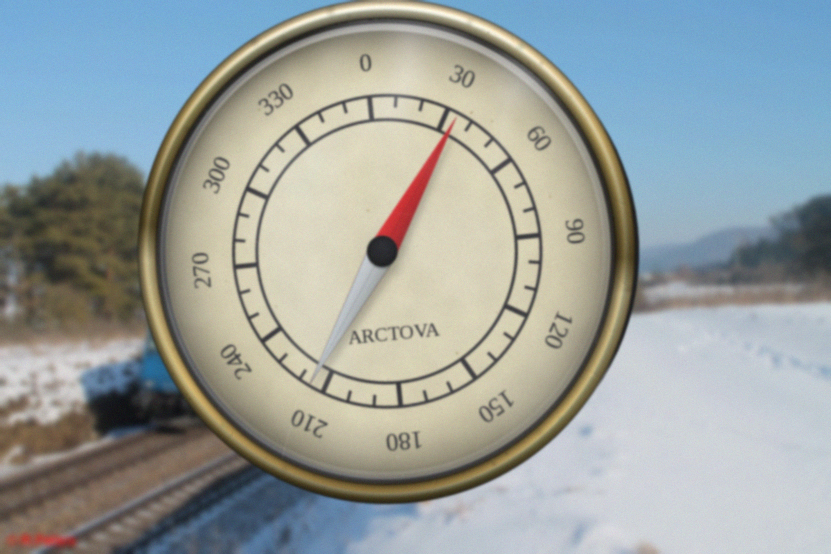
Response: 35
